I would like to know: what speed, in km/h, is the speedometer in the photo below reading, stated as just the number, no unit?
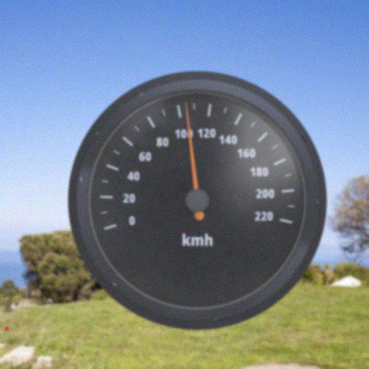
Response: 105
